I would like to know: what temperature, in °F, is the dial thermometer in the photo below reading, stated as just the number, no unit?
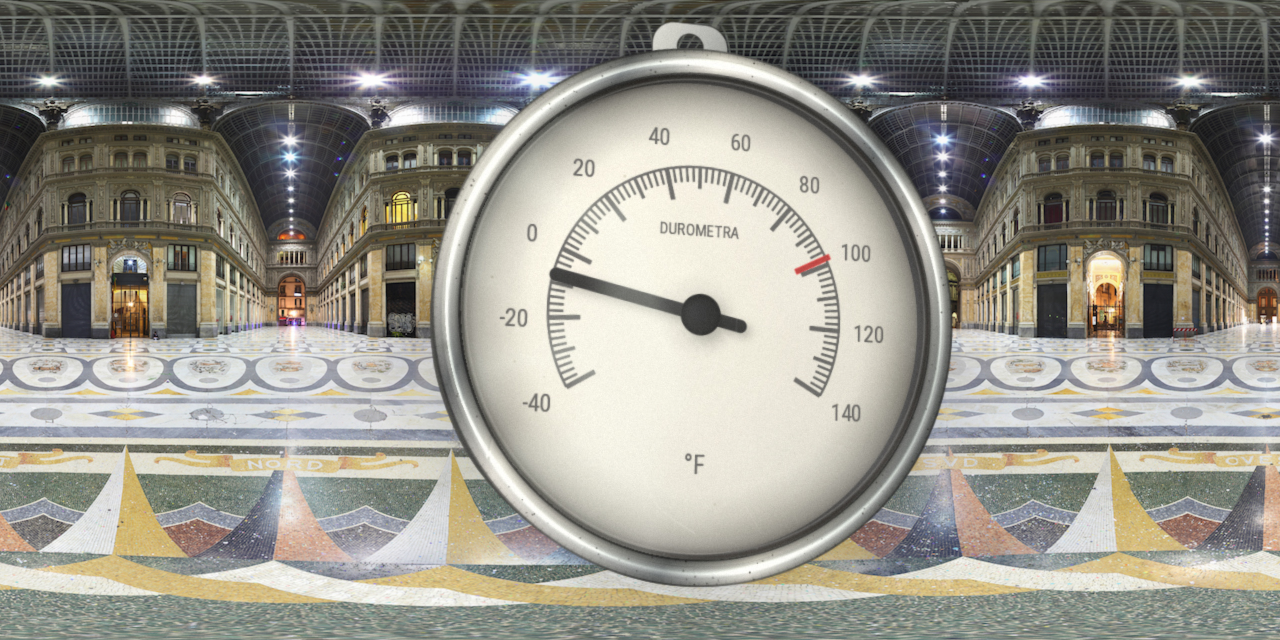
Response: -8
